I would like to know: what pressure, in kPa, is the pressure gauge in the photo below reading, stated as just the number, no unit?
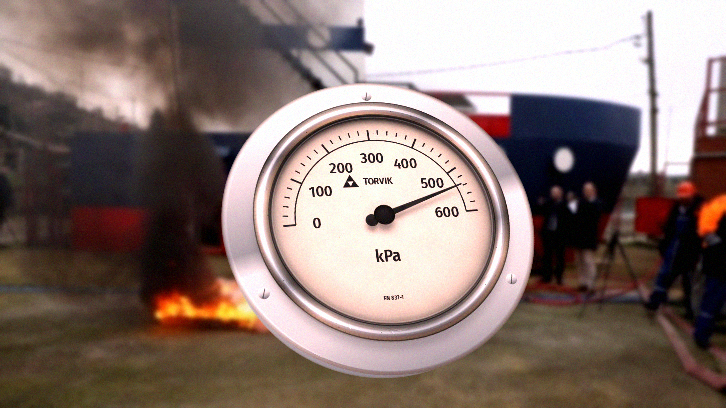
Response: 540
